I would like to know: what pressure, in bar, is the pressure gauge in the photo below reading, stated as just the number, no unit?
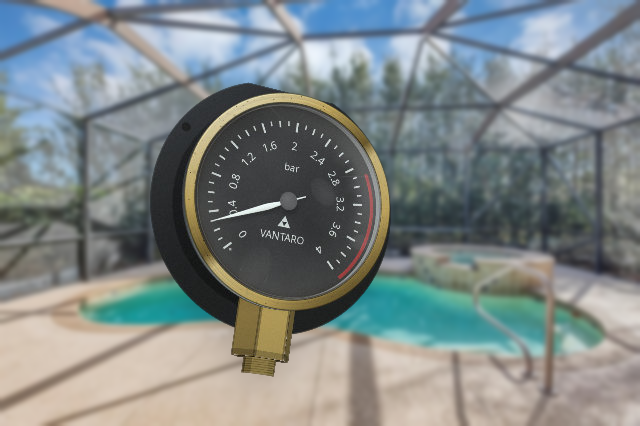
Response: 0.3
